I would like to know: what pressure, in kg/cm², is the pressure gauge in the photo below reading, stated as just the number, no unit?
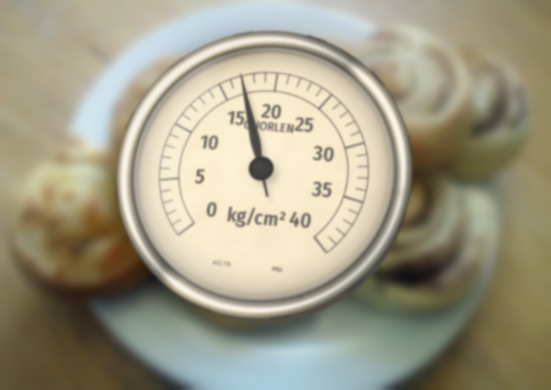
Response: 17
